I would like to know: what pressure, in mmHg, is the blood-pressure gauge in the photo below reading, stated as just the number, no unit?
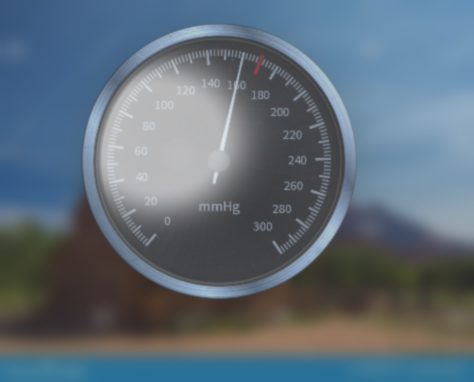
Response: 160
